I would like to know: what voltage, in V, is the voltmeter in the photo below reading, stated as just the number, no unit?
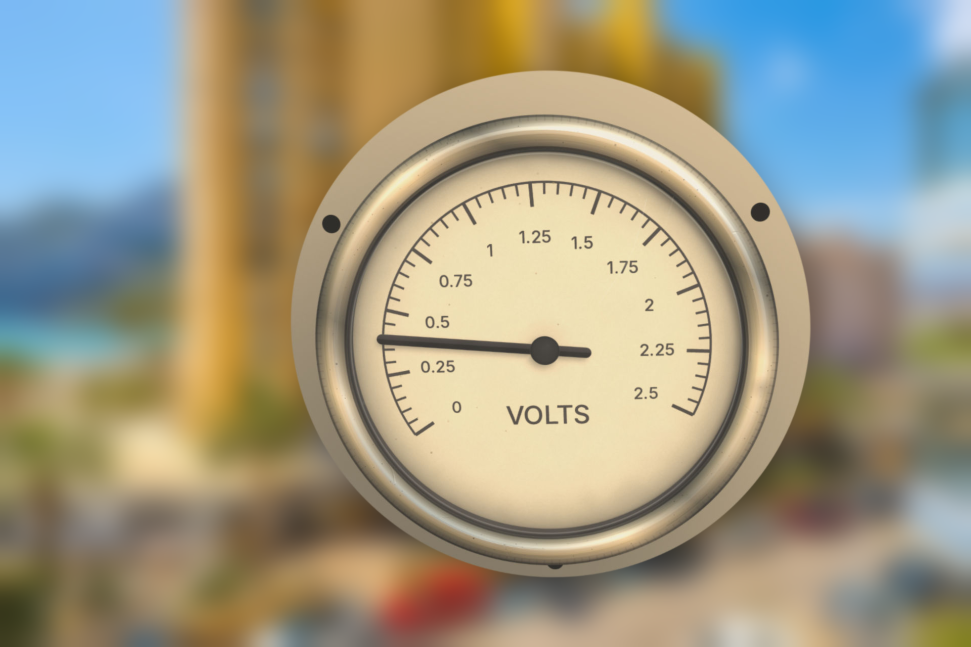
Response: 0.4
